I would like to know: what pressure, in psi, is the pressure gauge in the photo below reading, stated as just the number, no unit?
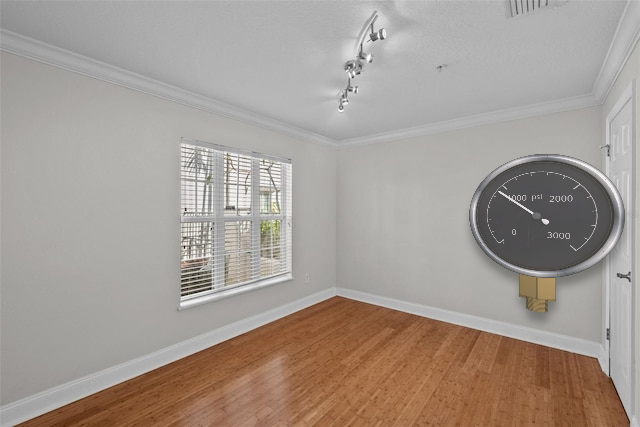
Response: 900
